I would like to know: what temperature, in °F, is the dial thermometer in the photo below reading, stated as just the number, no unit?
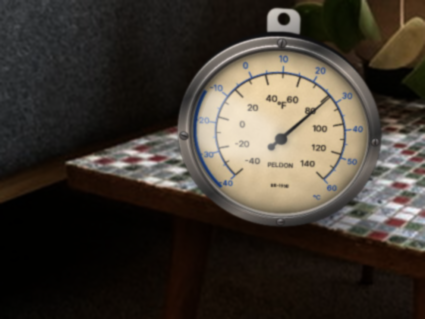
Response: 80
